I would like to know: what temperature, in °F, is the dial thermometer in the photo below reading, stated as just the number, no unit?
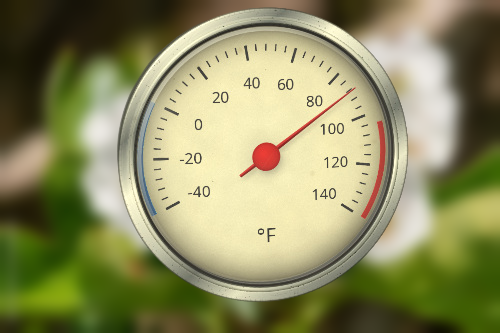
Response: 88
